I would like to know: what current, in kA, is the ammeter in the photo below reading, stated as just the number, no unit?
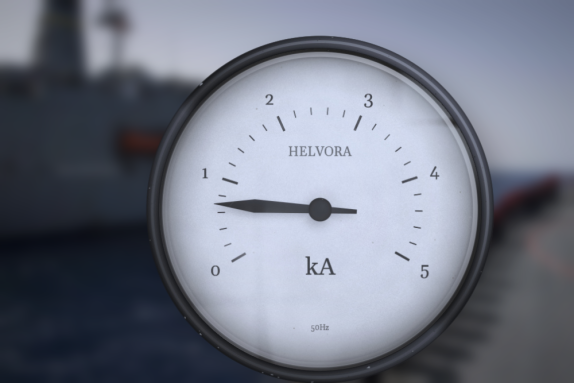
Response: 0.7
